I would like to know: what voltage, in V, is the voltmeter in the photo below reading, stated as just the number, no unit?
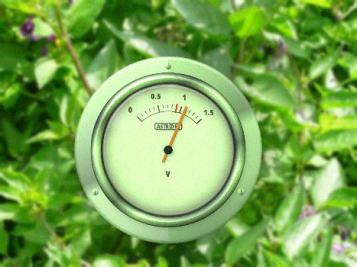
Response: 1.1
